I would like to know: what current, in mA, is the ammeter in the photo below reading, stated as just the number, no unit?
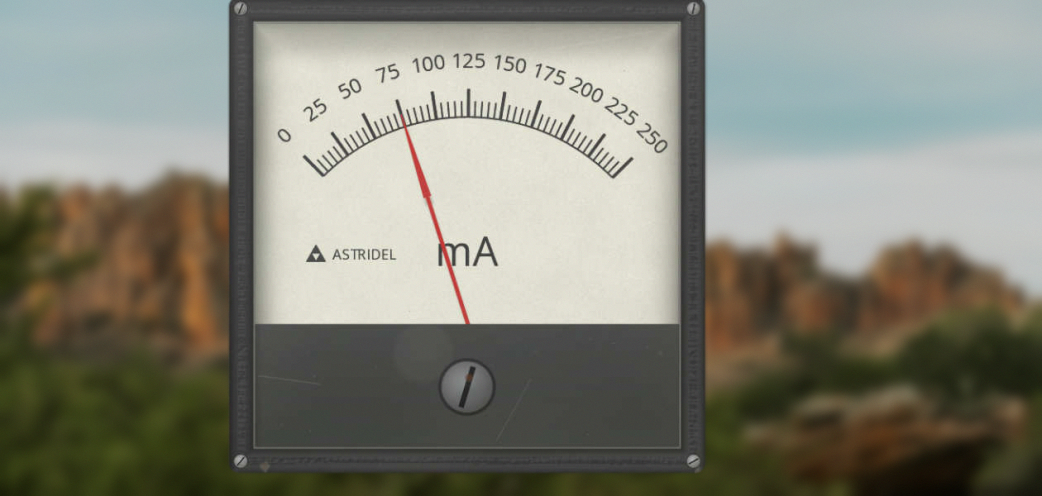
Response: 75
